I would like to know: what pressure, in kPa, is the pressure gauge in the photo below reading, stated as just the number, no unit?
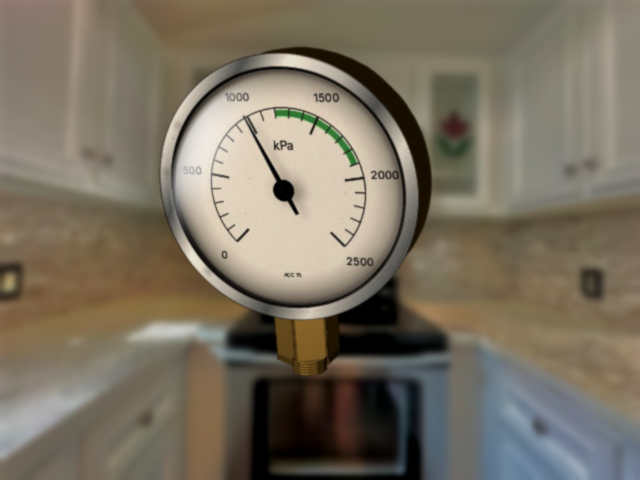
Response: 1000
